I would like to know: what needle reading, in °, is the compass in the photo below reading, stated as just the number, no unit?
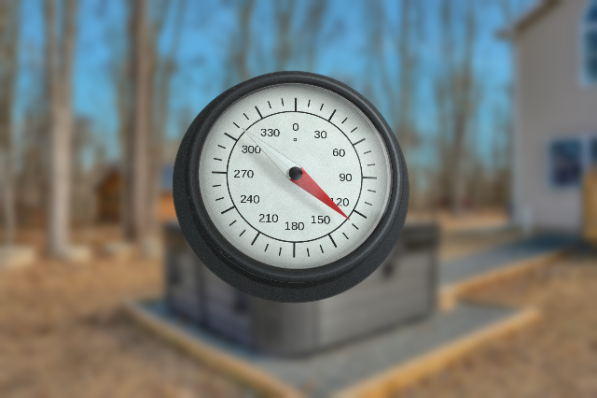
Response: 130
